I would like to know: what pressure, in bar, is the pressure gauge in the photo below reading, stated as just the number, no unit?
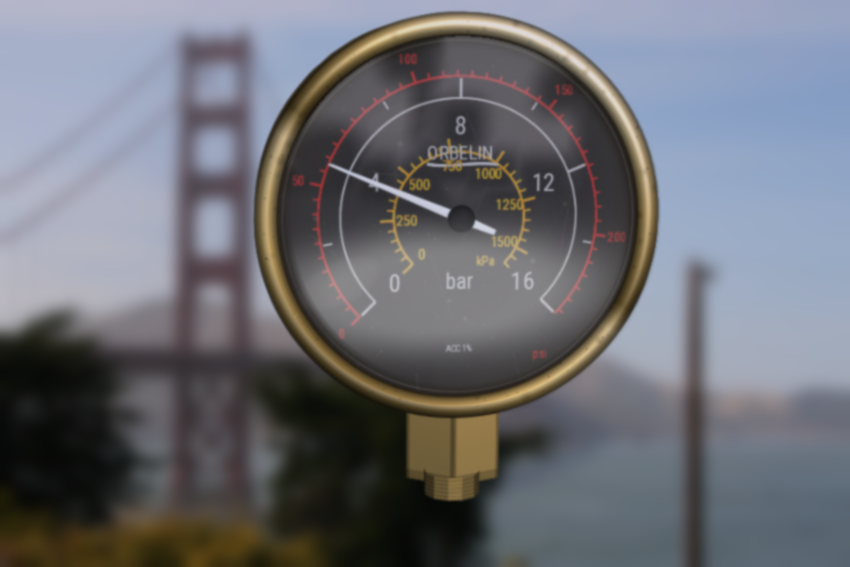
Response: 4
